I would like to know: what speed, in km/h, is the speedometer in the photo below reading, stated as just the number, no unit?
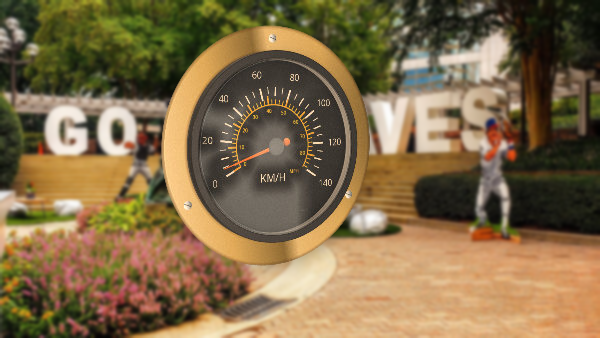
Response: 5
